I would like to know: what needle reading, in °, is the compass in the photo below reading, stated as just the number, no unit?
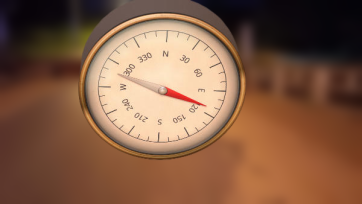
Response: 110
